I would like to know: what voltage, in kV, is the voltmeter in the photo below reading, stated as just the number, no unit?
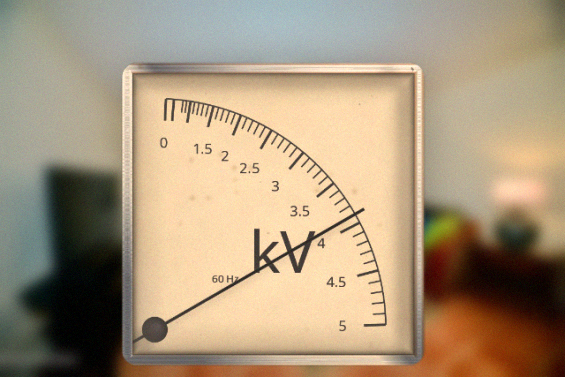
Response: 3.9
